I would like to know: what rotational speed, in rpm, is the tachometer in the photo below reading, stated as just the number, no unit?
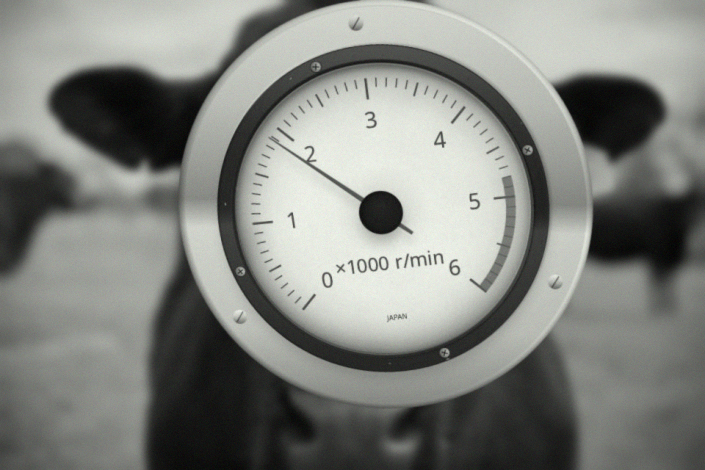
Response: 1900
